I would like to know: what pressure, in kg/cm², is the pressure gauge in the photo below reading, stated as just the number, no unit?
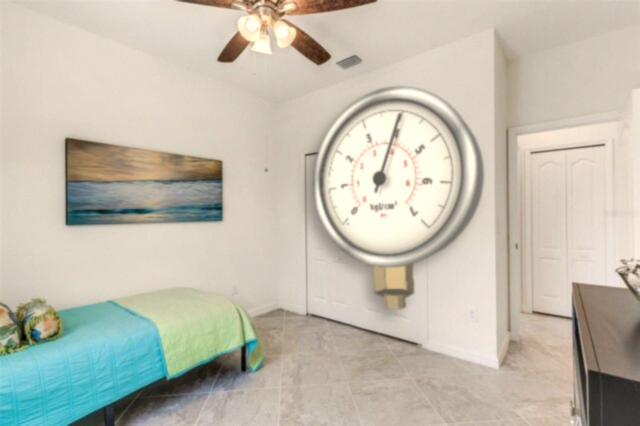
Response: 4
